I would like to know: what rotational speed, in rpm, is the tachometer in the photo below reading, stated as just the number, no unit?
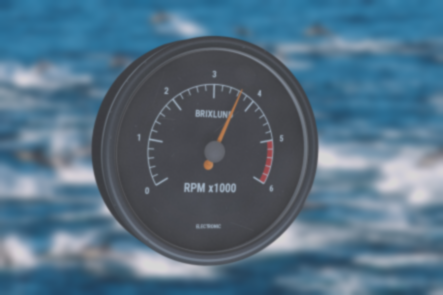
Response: 3600
